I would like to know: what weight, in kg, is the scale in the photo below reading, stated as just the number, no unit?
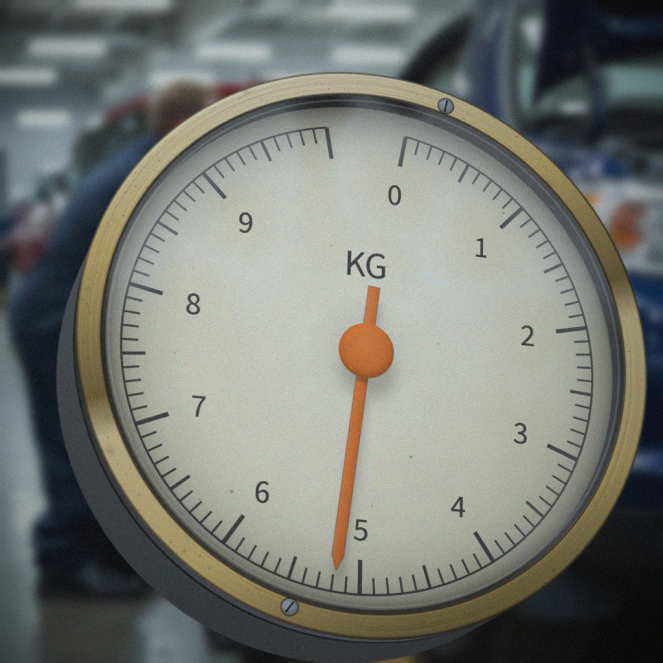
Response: 5.2
